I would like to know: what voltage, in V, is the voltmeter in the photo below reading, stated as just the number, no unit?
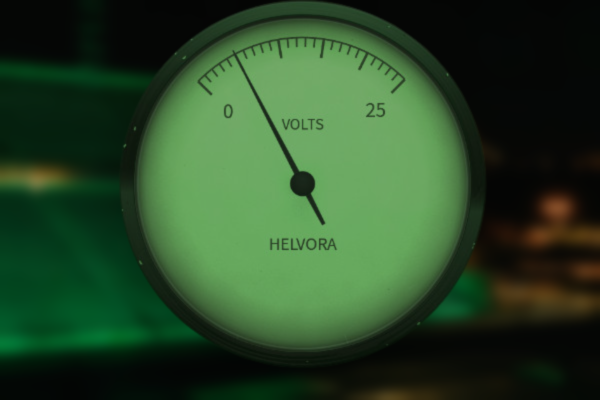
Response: 5
